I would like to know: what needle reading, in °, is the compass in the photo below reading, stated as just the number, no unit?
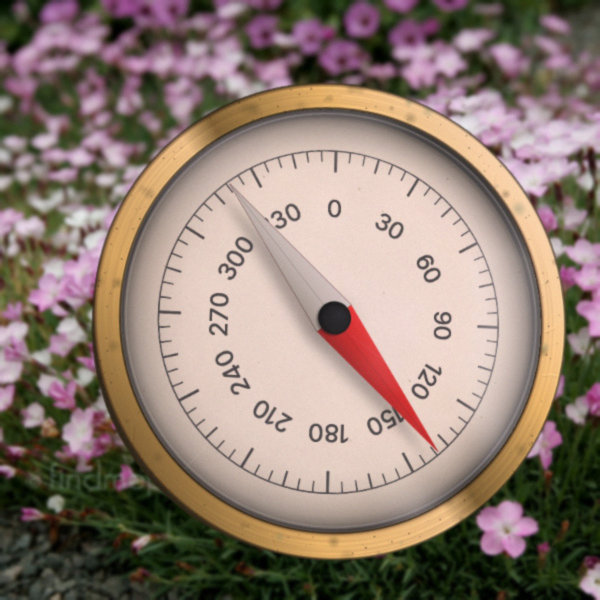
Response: 140
